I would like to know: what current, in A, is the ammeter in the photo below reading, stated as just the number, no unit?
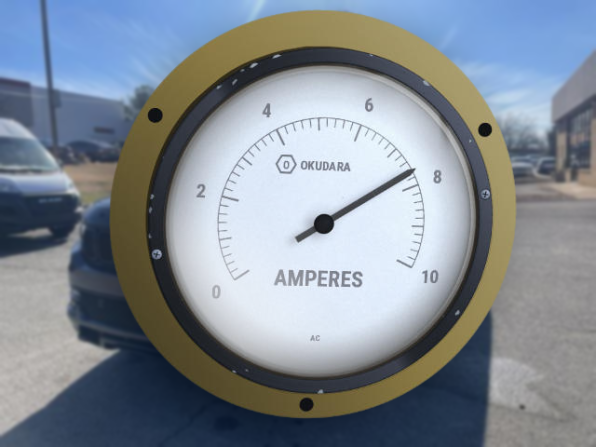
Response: 7.6
